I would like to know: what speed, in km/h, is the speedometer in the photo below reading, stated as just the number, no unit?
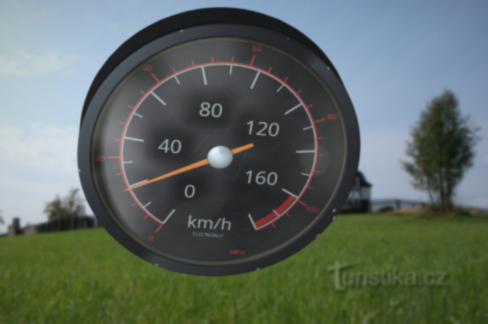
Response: 20
